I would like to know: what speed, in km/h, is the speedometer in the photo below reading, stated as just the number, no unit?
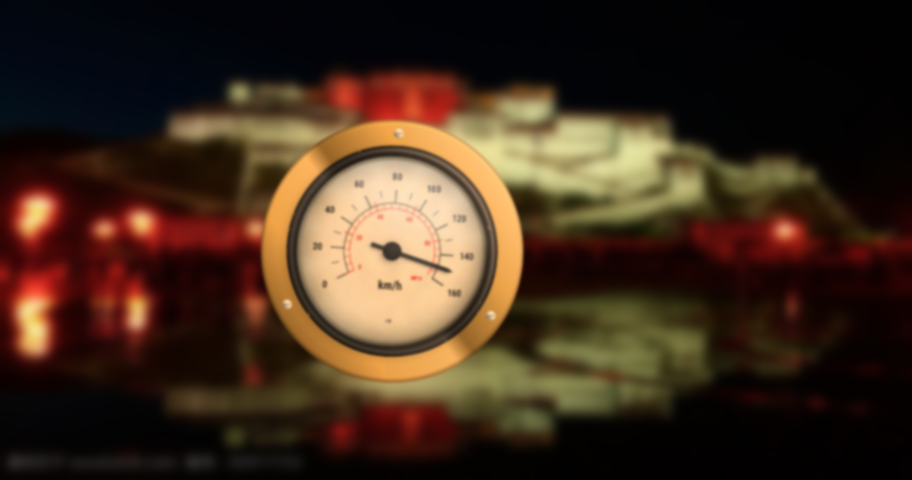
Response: 150
